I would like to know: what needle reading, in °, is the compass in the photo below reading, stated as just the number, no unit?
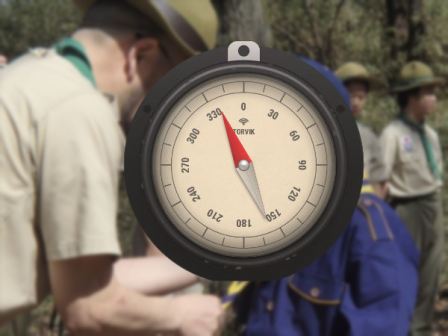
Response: 337.5
